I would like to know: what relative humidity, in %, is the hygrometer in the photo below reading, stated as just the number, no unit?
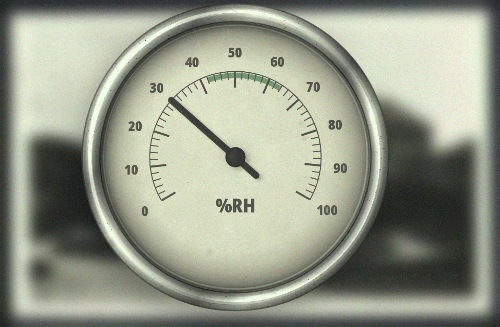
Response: 30
